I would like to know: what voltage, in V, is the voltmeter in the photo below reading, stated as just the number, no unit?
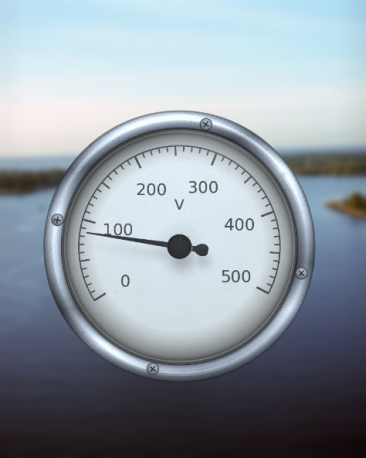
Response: 85
